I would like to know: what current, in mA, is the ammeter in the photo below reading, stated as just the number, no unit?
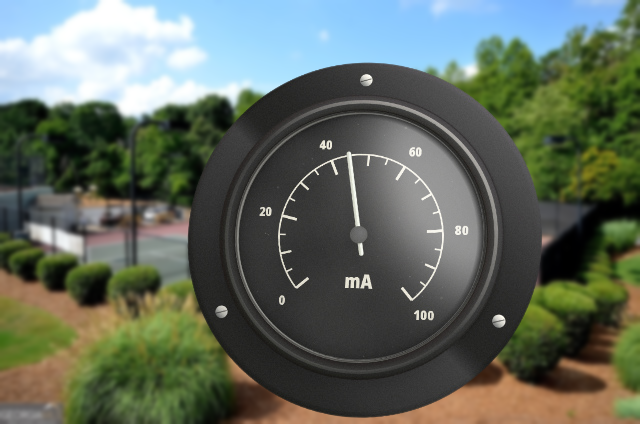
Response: 45
